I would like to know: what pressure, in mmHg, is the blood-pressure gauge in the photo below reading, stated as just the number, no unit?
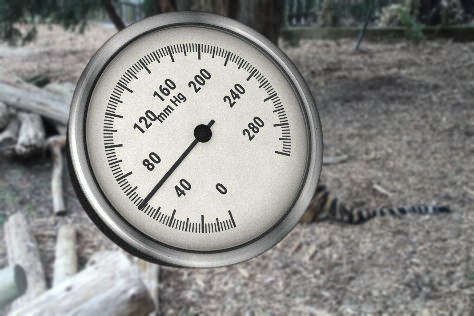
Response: 60
